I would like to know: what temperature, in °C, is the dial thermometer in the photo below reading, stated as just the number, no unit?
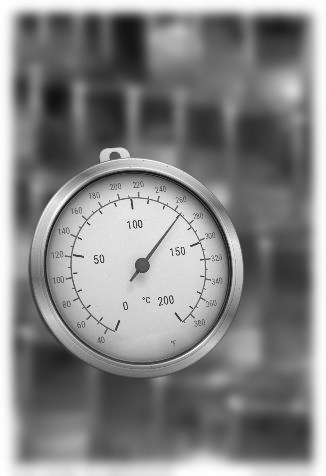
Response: 130
